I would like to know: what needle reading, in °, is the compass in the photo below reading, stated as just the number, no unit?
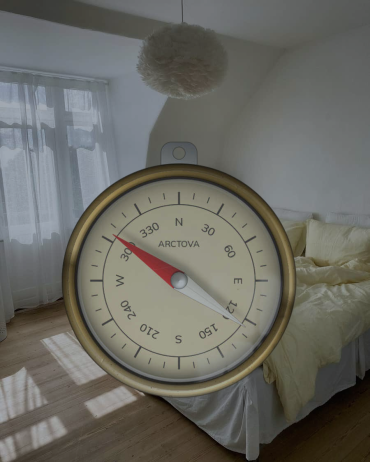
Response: 305
